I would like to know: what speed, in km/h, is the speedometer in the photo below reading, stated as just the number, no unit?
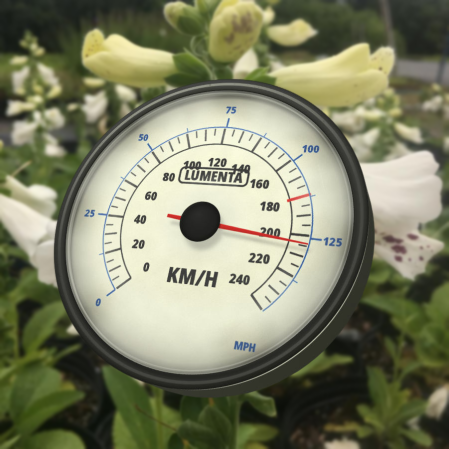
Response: 205
